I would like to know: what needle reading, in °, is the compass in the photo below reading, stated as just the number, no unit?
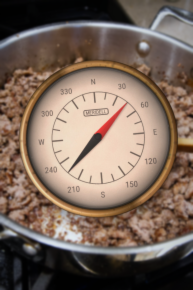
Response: 45
